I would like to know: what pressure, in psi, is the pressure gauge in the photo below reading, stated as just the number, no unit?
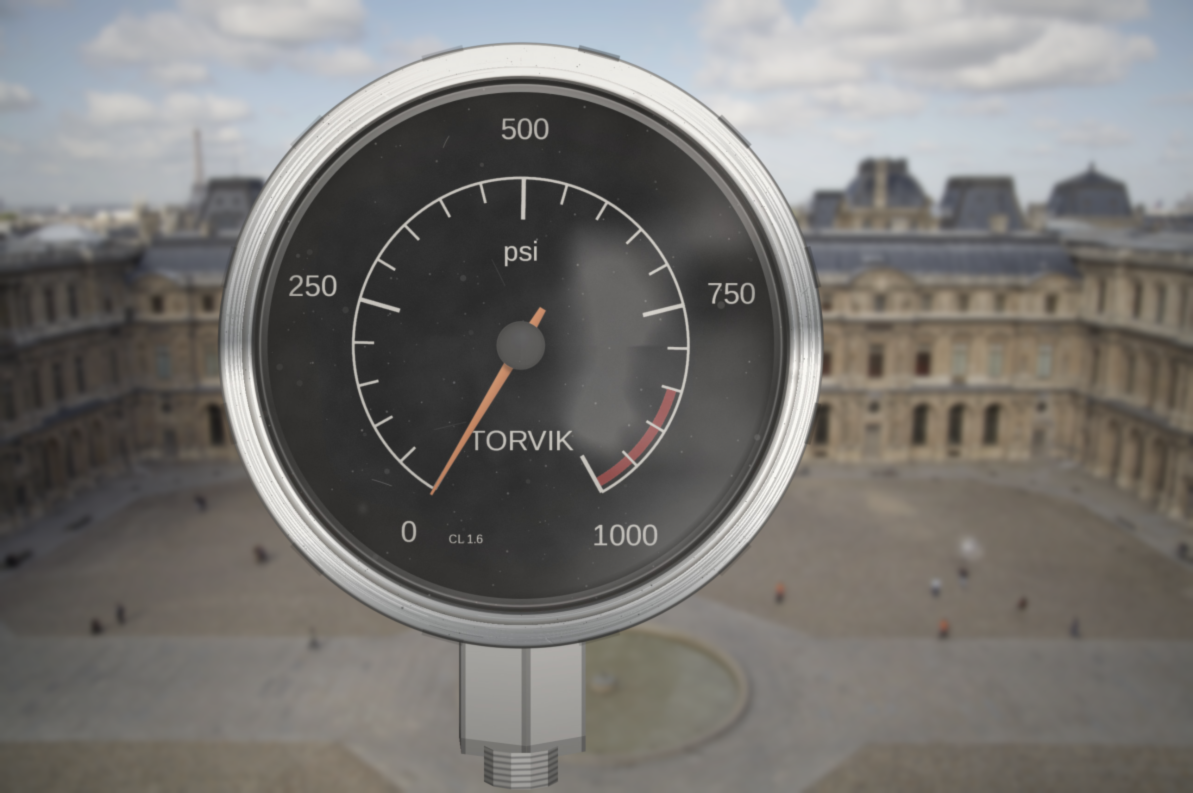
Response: 0
